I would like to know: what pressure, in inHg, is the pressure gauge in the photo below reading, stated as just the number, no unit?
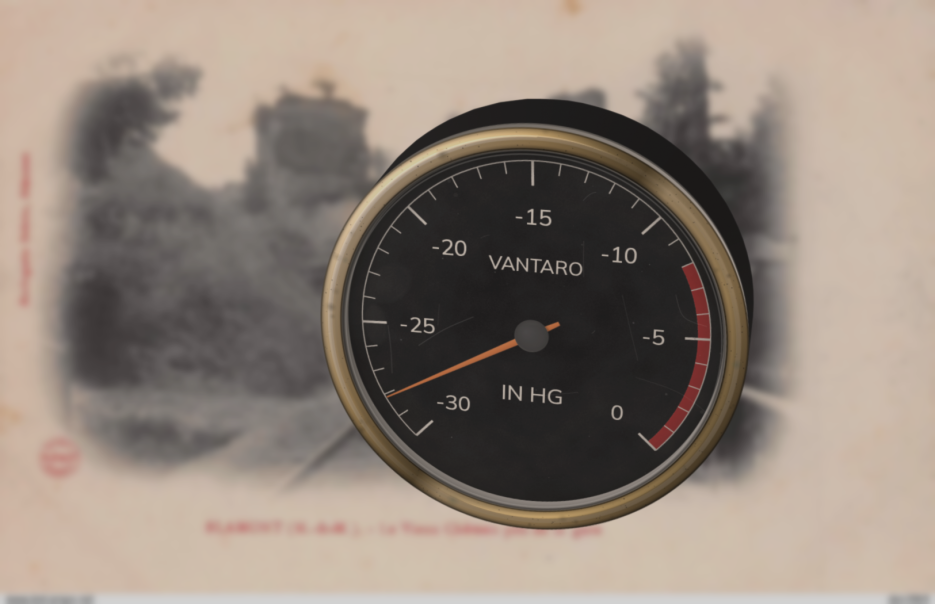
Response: -28
